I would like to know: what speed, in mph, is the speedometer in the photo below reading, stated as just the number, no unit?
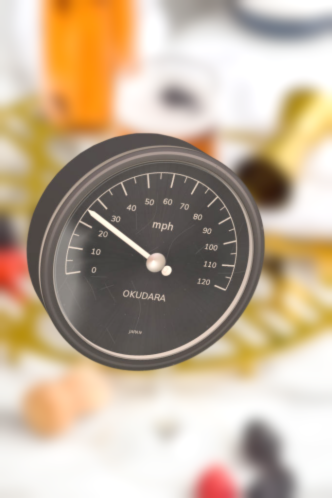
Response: 25
